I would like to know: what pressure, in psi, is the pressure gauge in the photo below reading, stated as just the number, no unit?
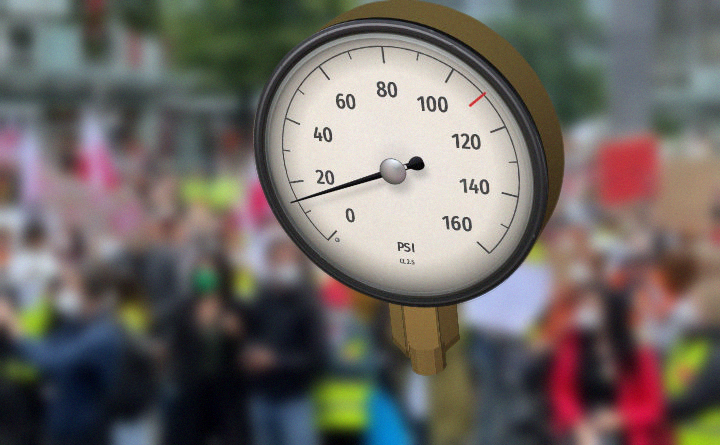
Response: 15
